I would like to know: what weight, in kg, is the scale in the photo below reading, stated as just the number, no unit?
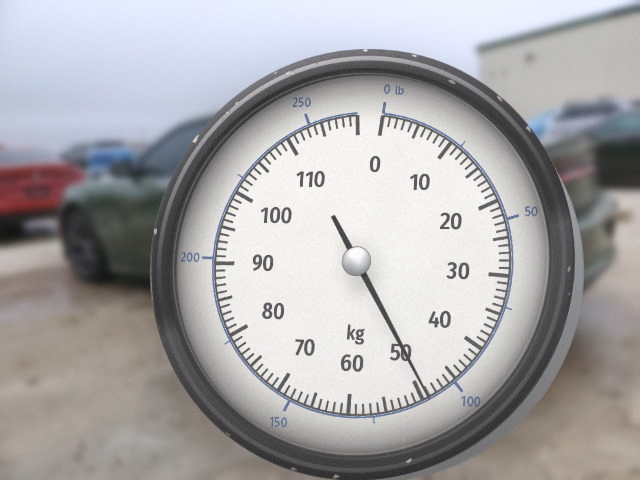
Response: 49
